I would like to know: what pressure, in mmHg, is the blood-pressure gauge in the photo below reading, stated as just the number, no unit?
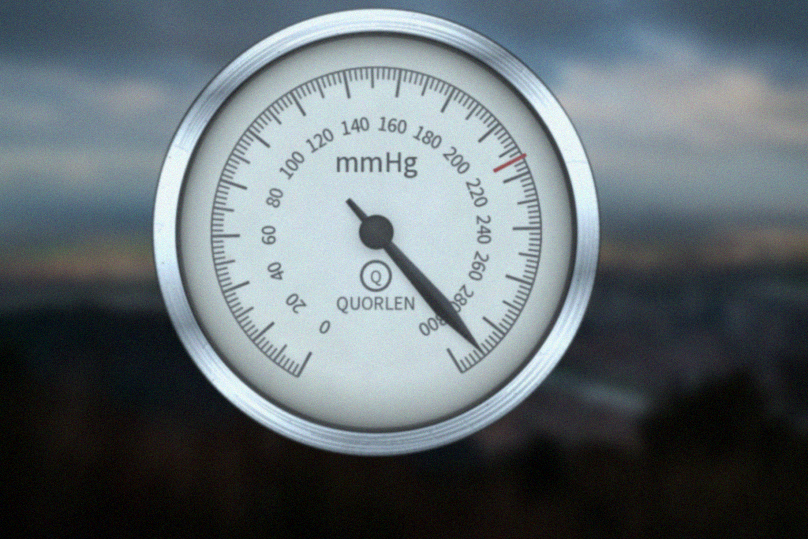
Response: 290
